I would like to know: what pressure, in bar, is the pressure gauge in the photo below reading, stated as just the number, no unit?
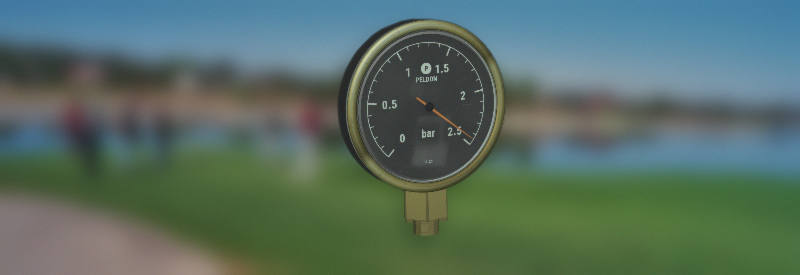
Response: 2.45
